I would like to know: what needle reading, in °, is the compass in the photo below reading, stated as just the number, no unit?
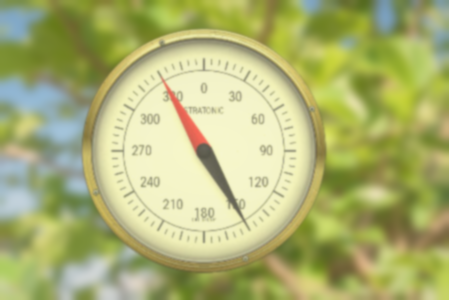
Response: 330
